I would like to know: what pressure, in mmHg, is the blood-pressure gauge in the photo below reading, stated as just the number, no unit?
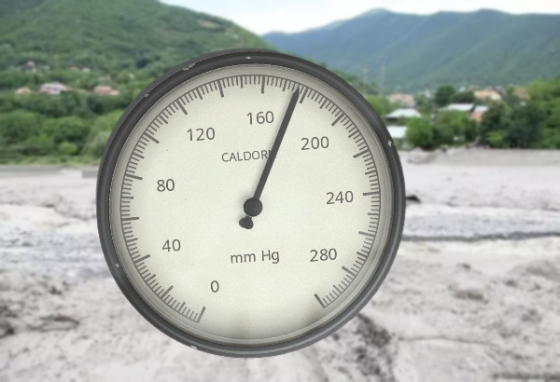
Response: 176
